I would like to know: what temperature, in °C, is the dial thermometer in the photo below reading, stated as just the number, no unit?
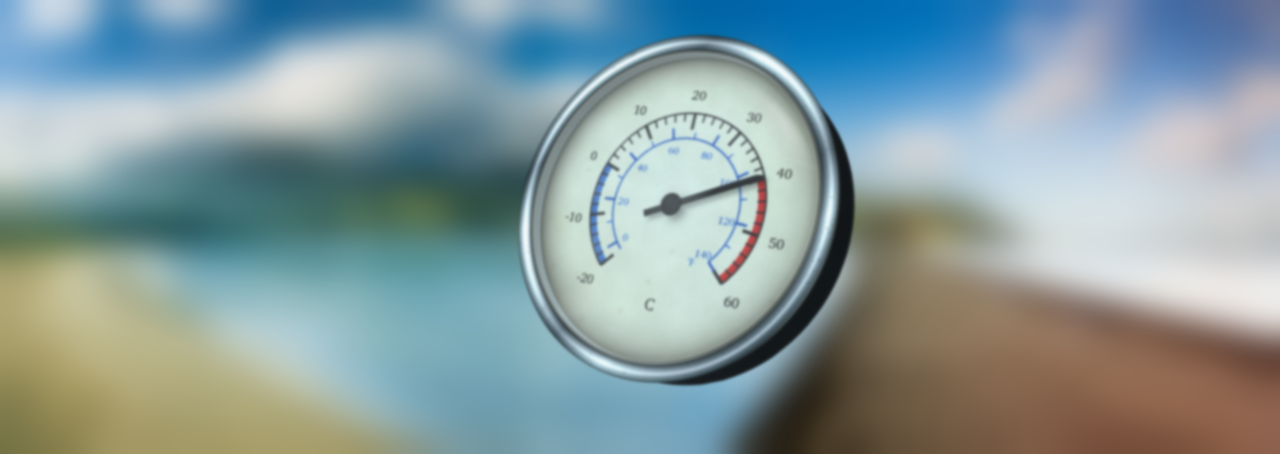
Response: 40
